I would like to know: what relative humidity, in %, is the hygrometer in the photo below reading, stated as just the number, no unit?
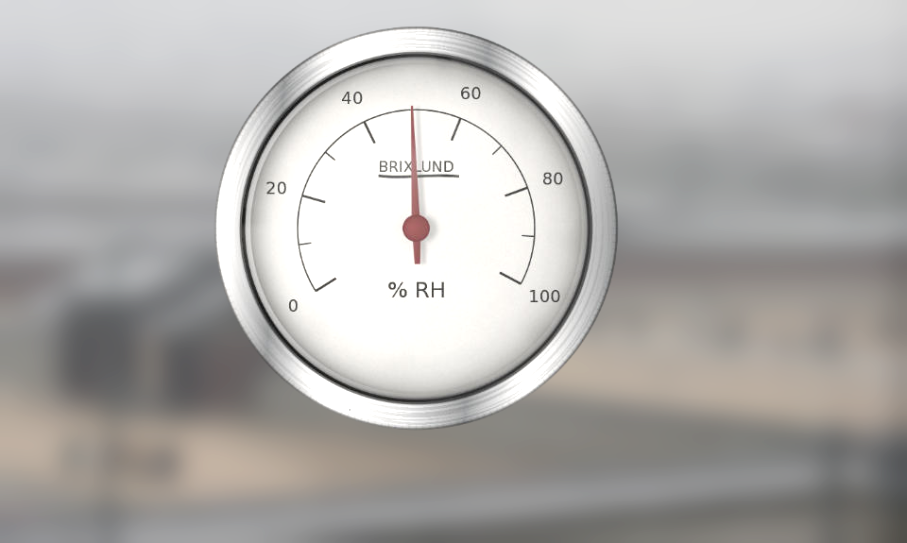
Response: 50
